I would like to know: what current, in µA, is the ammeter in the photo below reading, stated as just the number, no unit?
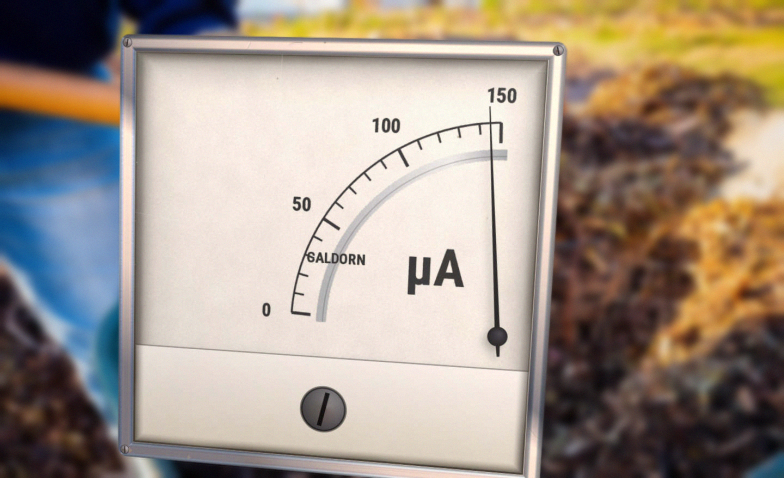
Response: 145
